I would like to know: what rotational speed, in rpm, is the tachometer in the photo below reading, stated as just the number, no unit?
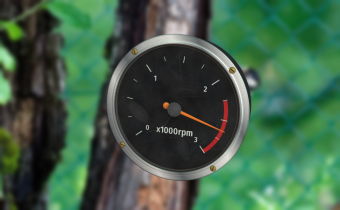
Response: 2625
